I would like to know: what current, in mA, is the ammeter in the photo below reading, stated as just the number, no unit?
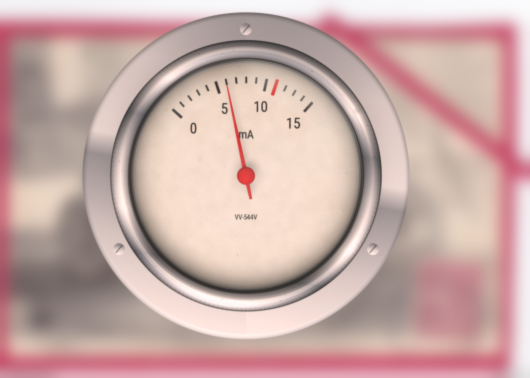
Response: 6
